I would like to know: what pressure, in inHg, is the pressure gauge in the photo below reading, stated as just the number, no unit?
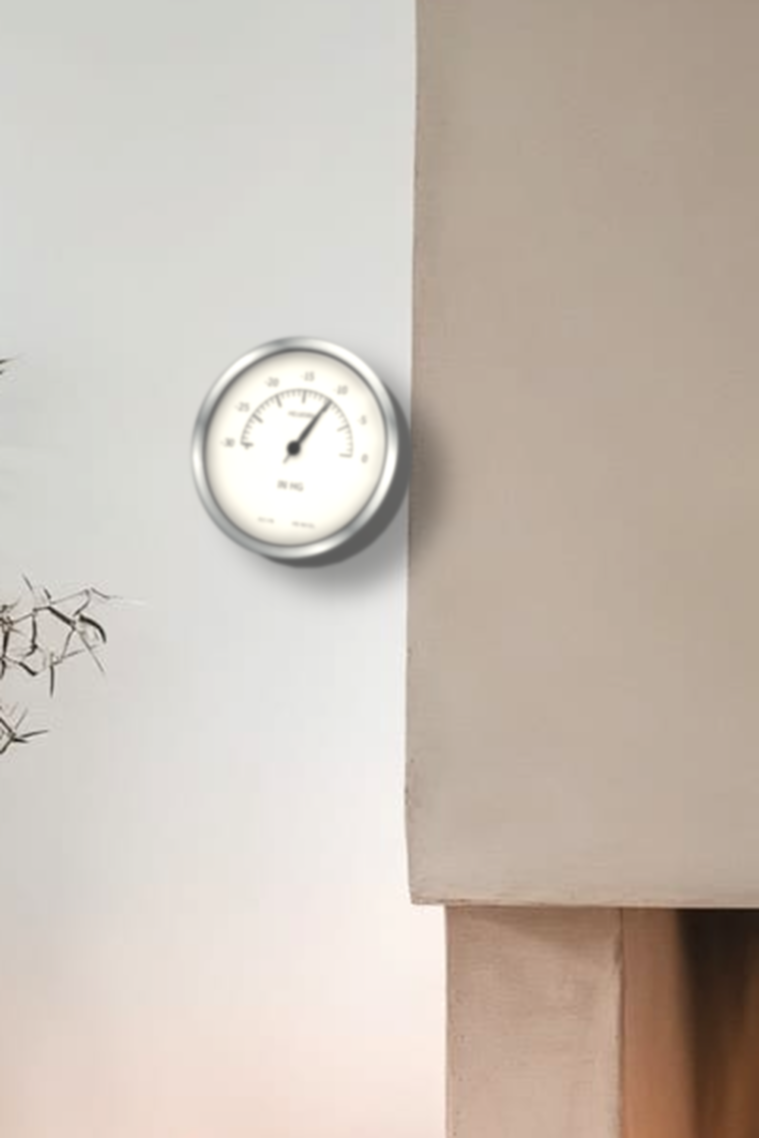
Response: -10
